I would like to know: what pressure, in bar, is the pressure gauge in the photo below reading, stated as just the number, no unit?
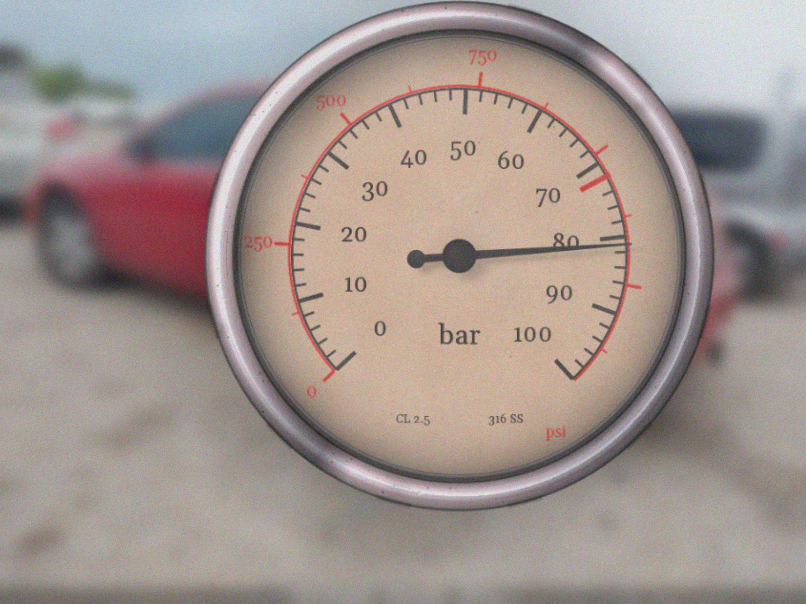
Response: 81
